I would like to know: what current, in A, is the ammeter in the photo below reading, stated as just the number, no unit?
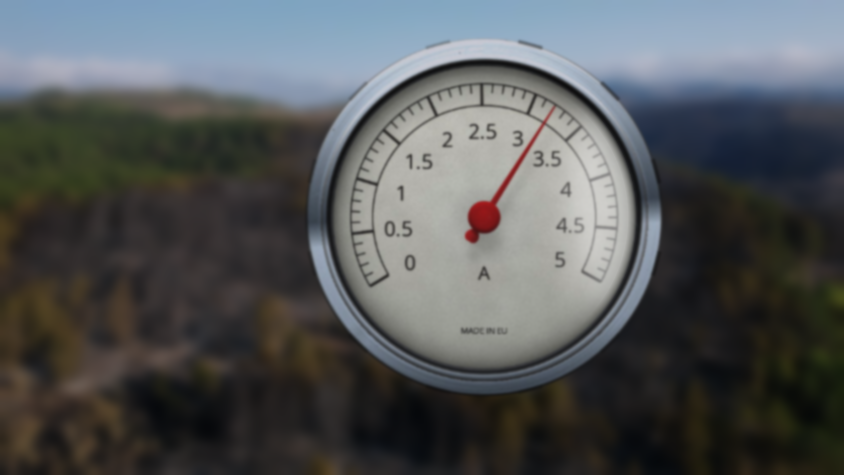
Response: 3.2
